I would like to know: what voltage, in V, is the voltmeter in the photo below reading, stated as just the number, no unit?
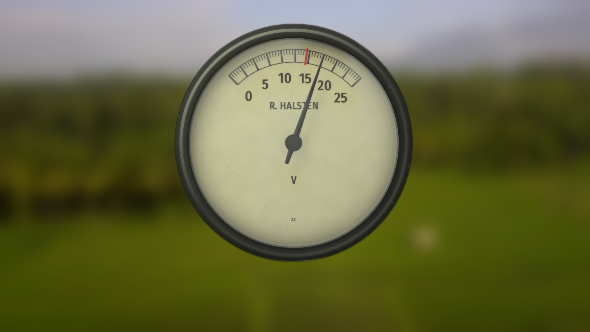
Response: 17.5
